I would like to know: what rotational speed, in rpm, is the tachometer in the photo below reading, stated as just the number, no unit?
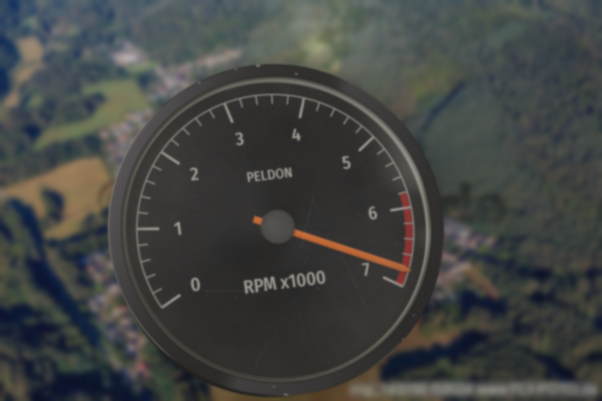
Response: 6800
